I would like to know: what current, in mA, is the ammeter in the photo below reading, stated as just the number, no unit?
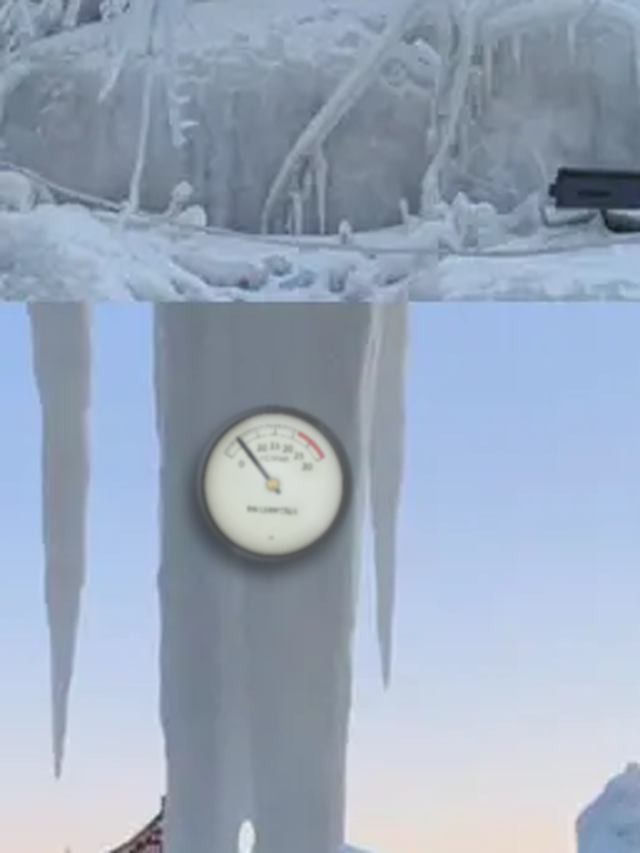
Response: 5
